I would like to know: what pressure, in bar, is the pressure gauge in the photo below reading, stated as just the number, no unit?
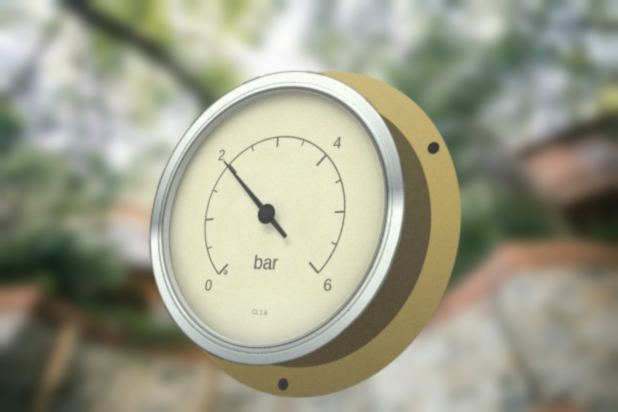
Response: 2
